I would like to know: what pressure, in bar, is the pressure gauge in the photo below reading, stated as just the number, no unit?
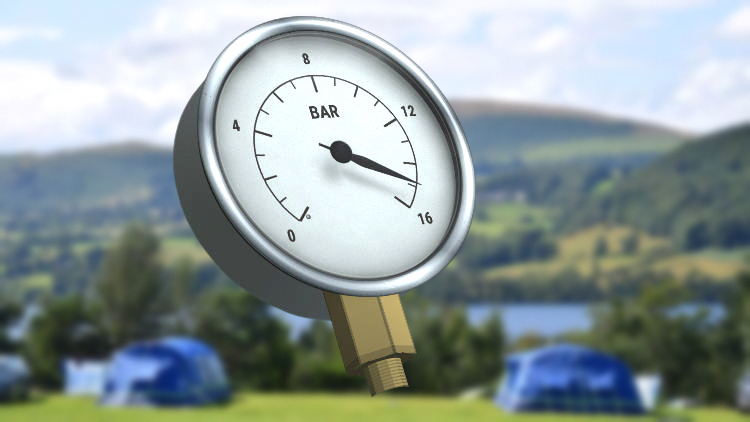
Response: 15
